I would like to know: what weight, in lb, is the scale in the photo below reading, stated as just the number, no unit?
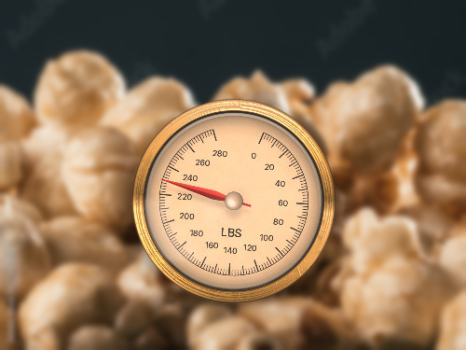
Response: 230
